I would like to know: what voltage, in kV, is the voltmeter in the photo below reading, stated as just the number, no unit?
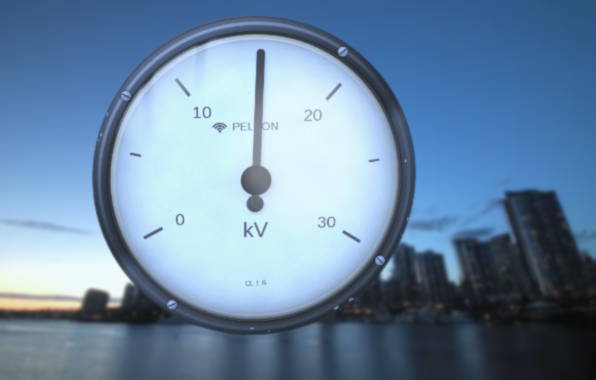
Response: 15
